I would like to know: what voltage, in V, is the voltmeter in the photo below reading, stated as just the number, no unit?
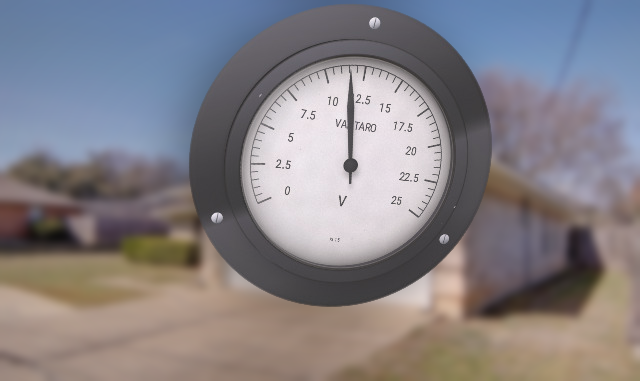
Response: 11.5
